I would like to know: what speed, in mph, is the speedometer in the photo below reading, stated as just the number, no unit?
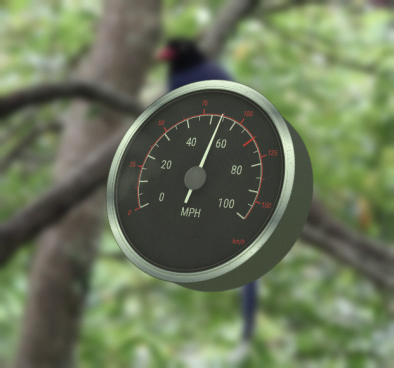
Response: 55
